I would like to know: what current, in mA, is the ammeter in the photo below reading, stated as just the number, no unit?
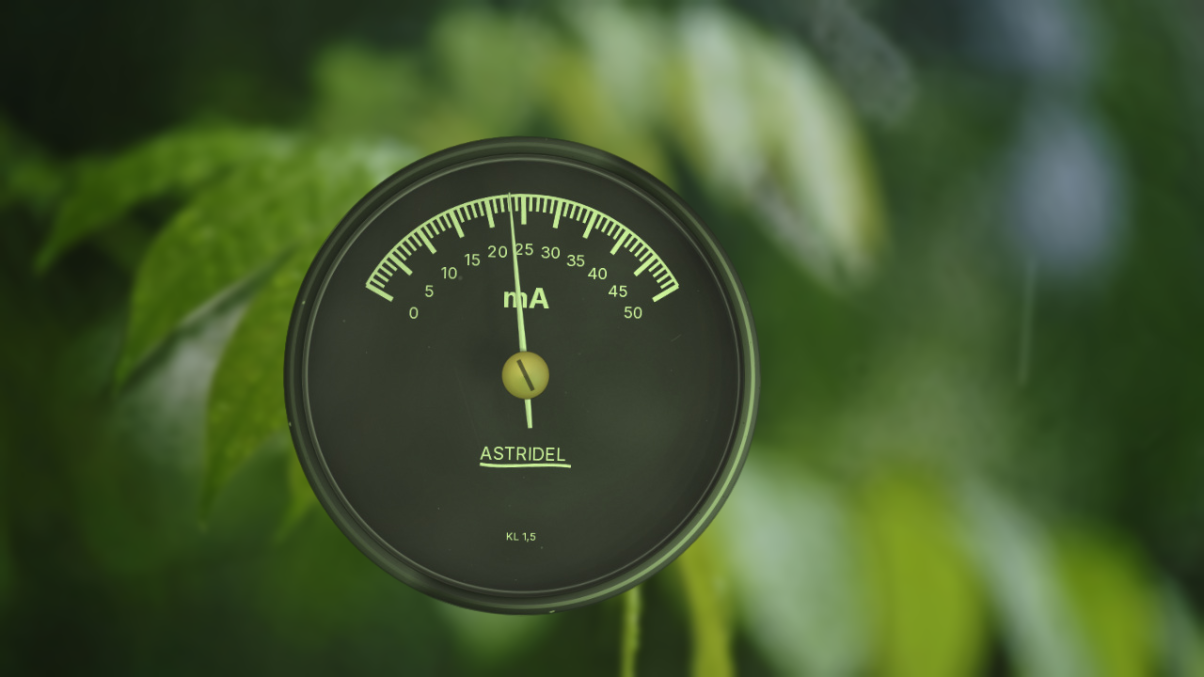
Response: 23
